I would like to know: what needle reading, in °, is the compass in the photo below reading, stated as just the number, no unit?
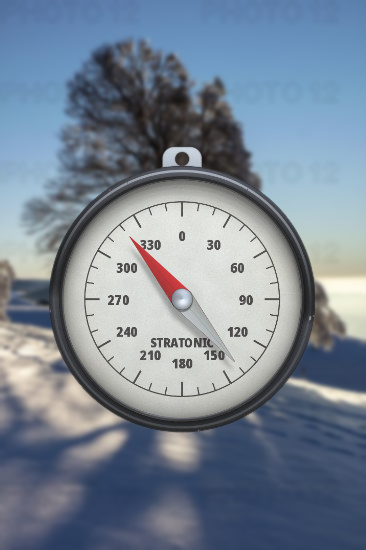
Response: 320
